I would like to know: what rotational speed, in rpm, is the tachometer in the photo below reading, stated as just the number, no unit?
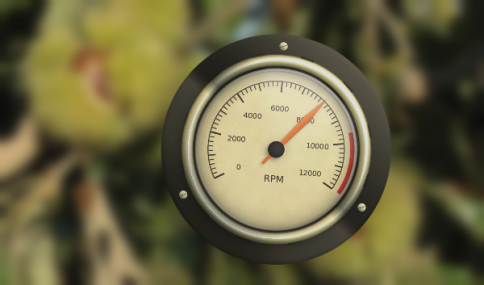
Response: 8000
